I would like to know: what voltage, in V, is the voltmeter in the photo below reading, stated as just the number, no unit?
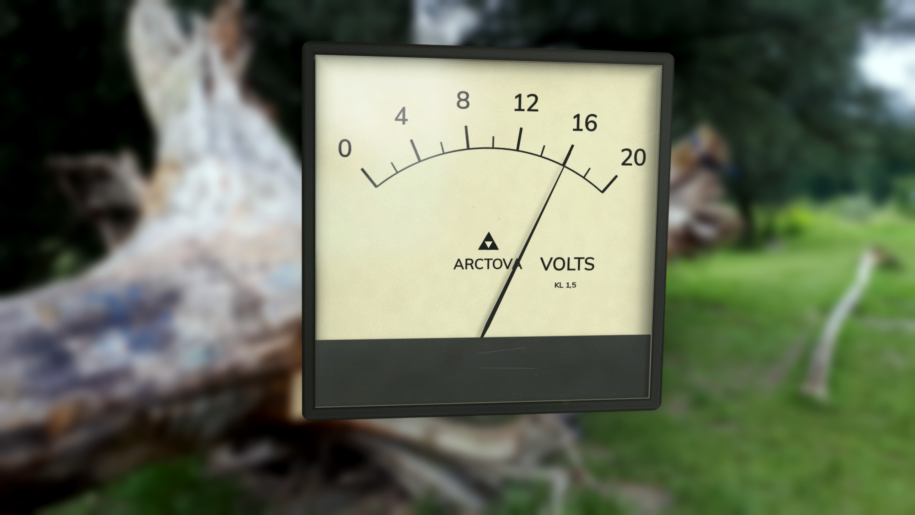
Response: 16
